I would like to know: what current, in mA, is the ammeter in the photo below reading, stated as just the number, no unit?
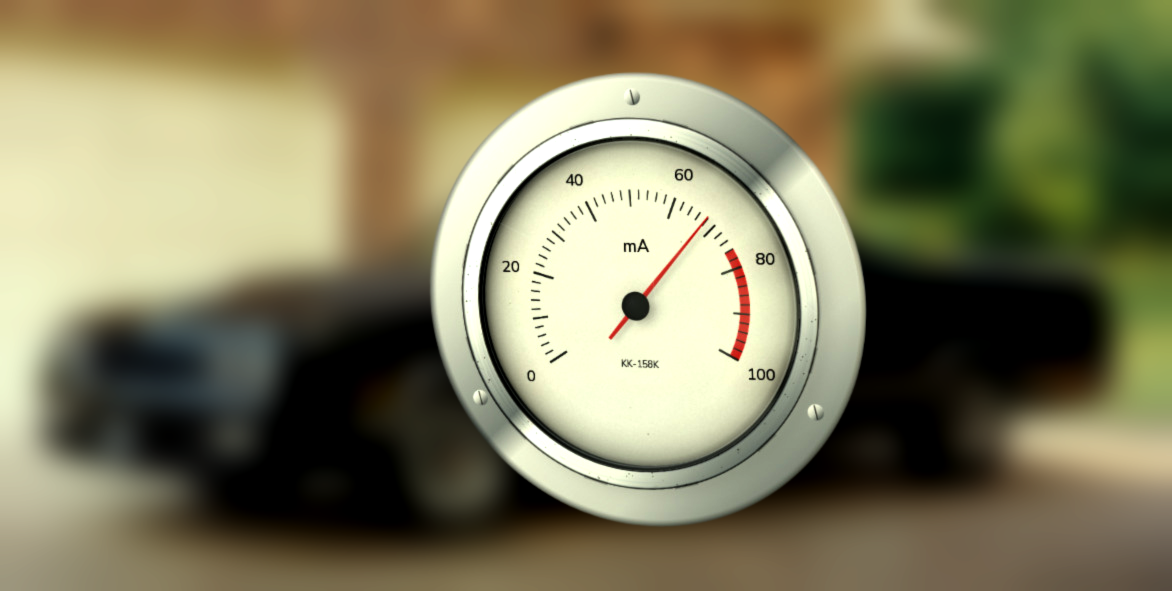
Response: 68
